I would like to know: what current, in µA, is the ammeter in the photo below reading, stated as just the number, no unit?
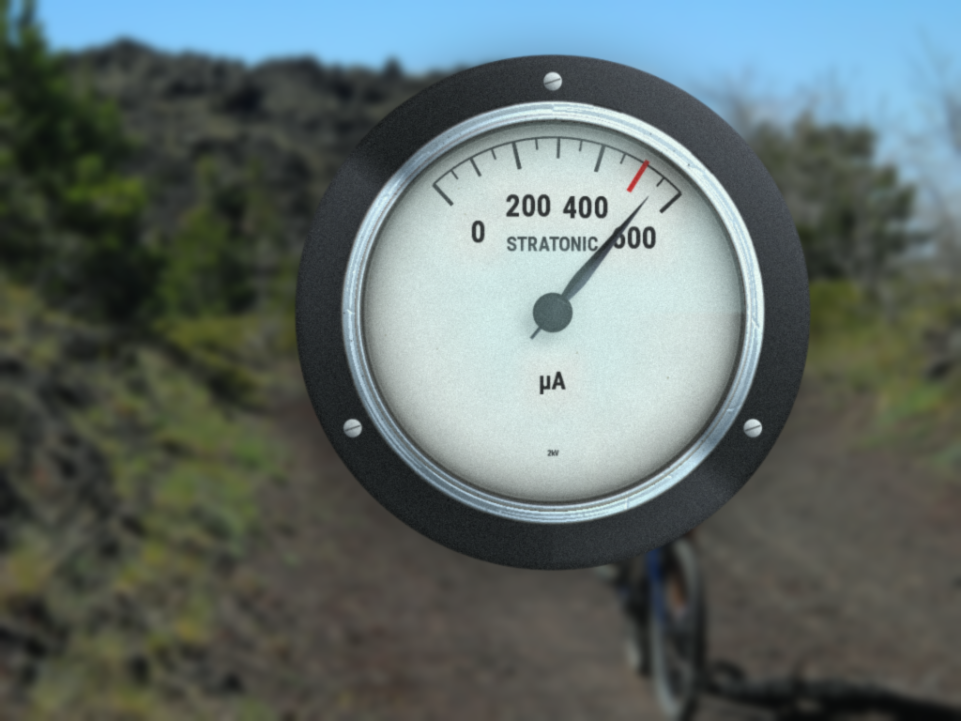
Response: 550
